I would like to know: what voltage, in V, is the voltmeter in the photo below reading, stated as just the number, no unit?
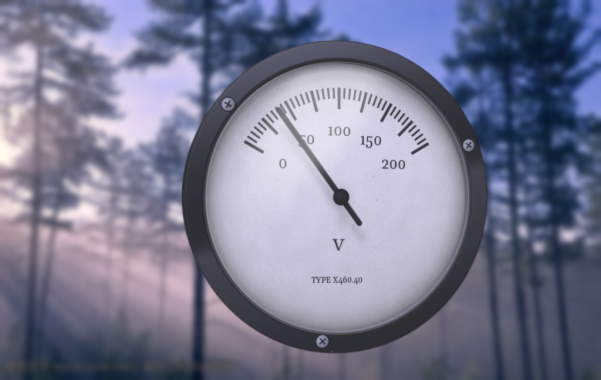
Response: 40
